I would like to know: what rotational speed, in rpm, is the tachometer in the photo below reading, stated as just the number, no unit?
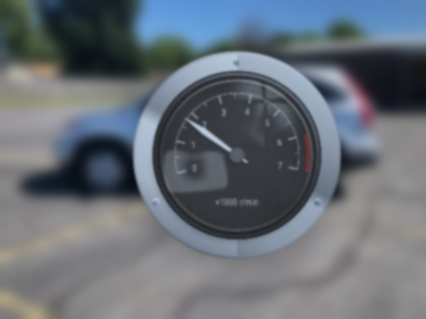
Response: 1750
